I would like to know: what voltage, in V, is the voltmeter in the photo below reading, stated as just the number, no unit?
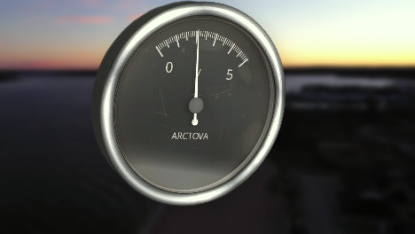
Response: 2
